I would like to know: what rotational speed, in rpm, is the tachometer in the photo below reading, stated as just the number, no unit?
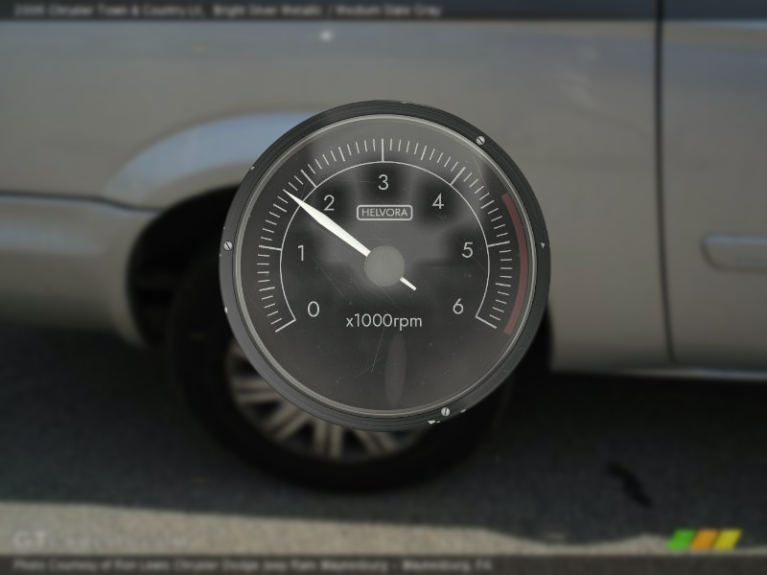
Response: 1700
